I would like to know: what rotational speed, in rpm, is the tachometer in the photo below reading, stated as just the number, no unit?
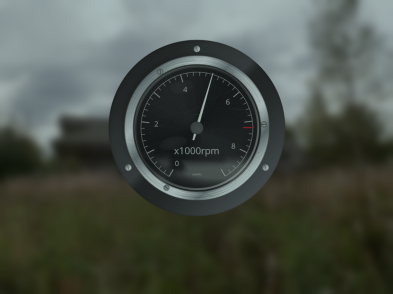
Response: 5000
